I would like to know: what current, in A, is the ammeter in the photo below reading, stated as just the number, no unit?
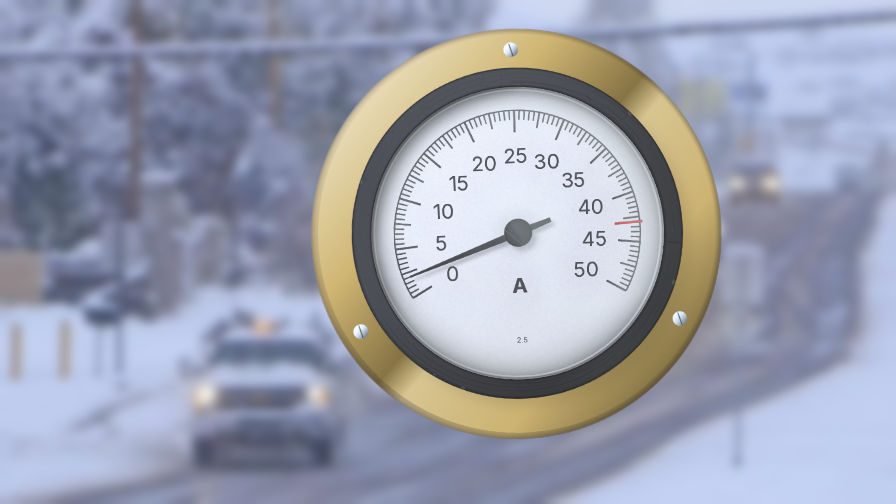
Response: 2
